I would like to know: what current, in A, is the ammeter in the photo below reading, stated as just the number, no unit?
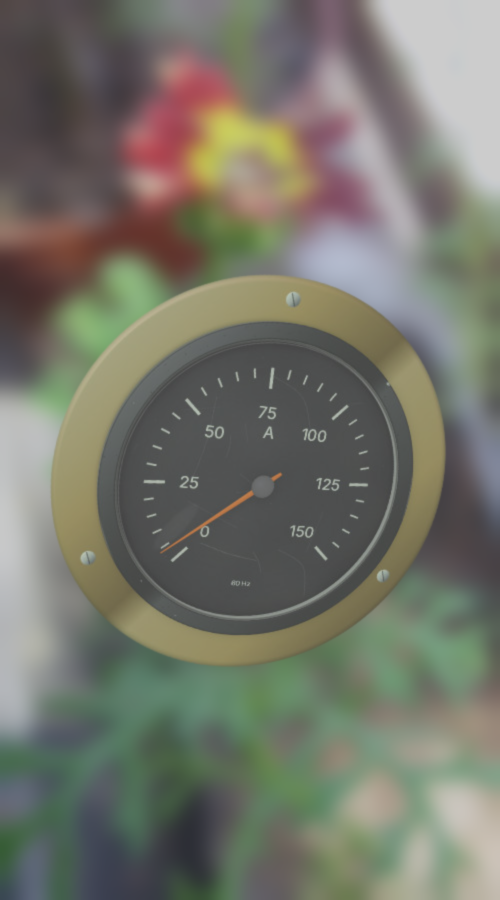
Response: 5
